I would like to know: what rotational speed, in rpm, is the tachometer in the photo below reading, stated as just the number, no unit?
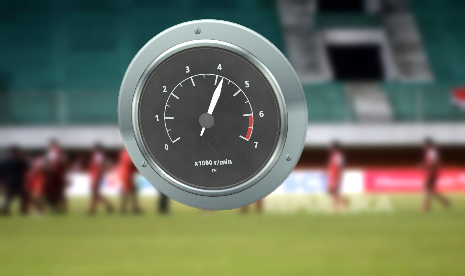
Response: 4250
